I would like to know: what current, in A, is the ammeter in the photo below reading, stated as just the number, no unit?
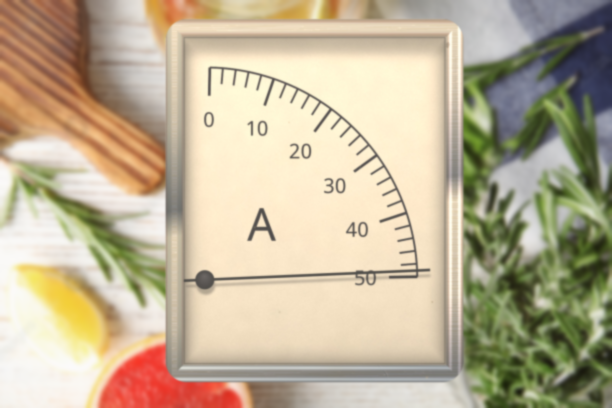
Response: 49
